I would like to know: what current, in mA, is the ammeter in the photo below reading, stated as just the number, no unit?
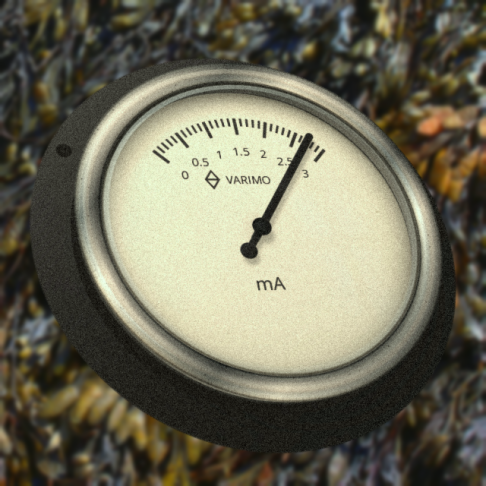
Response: 2.7
